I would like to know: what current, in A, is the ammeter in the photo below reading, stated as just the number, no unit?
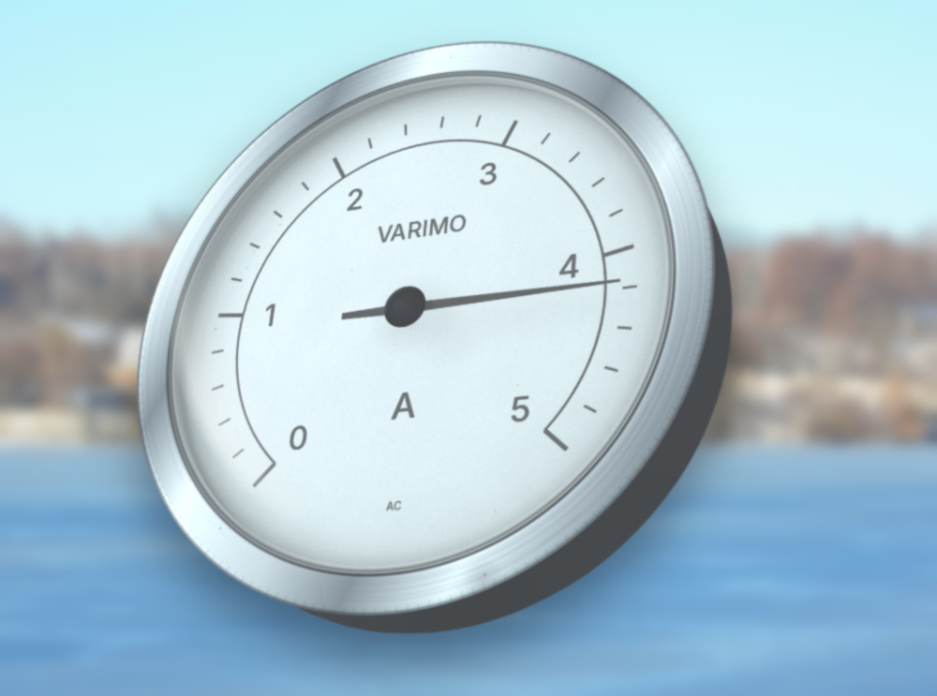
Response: 4.2
